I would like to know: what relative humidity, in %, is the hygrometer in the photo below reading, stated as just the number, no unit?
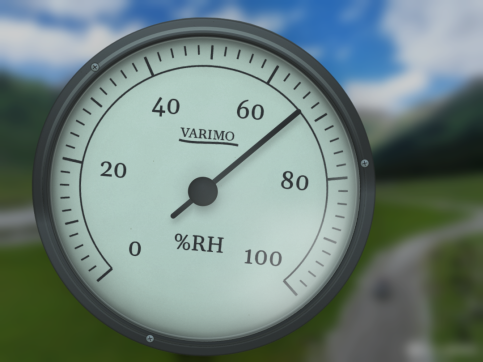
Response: 67
